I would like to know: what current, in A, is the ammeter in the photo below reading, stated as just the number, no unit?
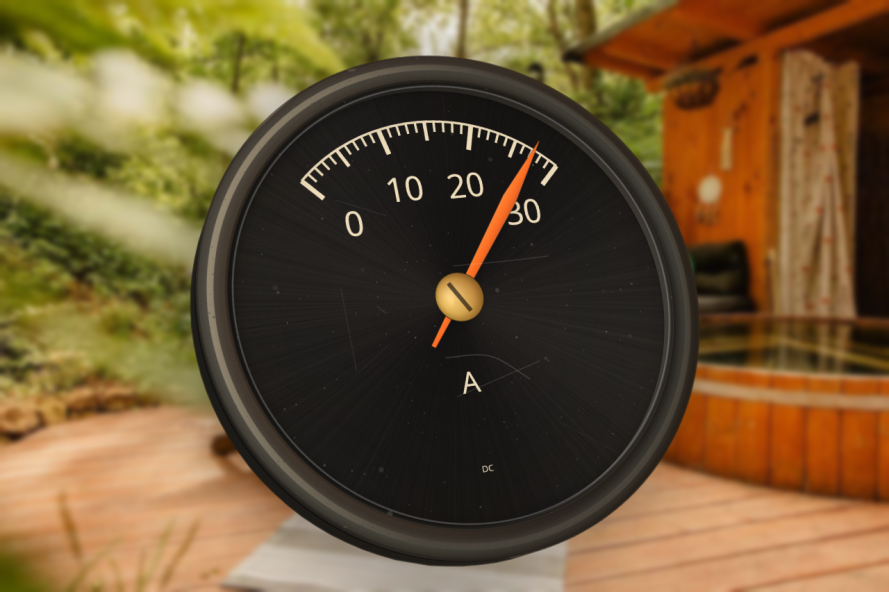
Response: 27
